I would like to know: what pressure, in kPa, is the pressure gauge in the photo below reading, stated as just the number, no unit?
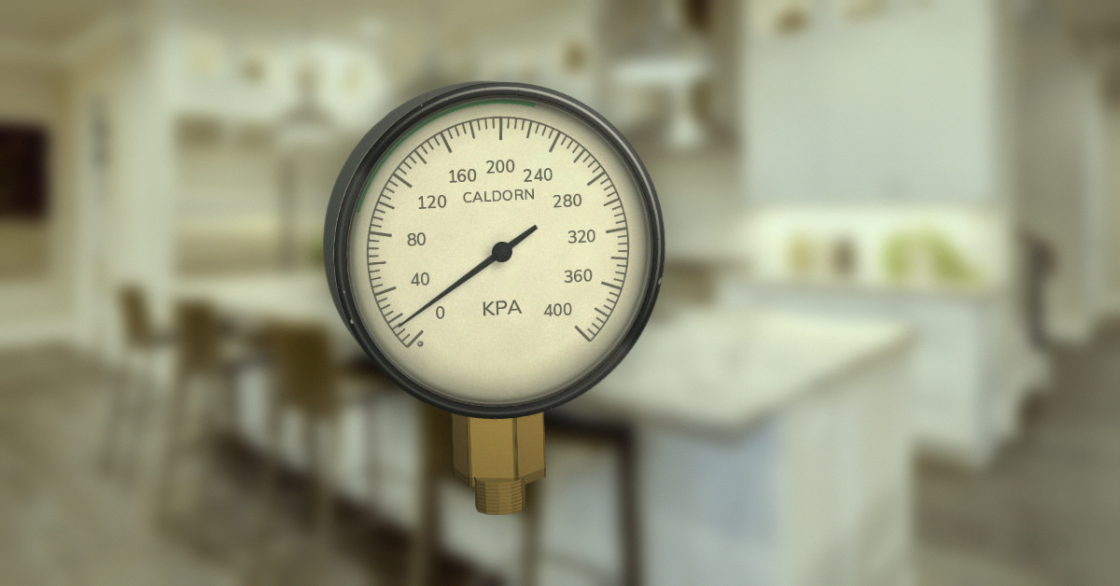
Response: 15
